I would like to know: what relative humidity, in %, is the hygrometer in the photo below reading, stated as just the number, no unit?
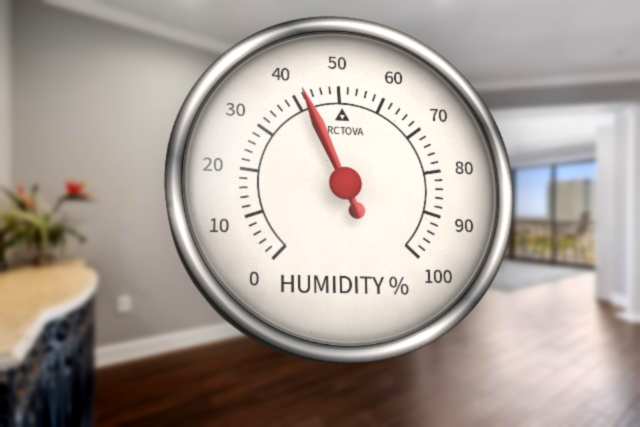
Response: 42
